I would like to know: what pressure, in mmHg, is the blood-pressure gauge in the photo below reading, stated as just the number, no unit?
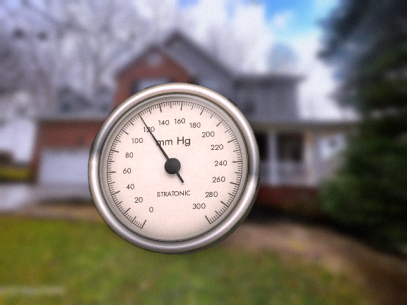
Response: 120
